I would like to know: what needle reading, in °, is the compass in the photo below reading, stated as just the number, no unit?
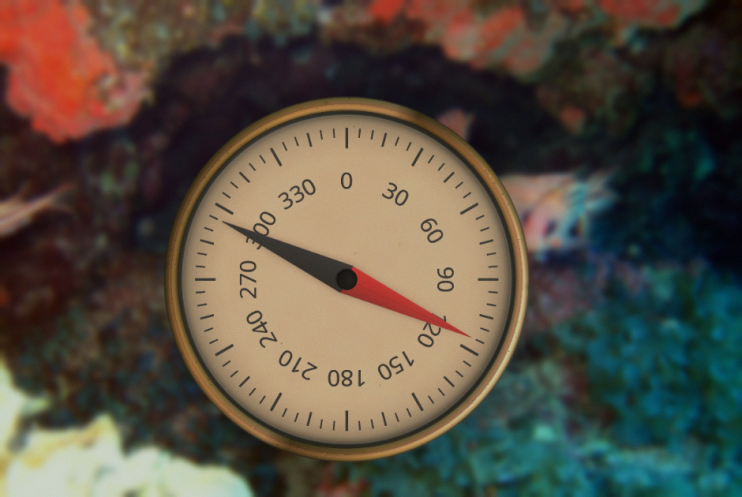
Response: 115
